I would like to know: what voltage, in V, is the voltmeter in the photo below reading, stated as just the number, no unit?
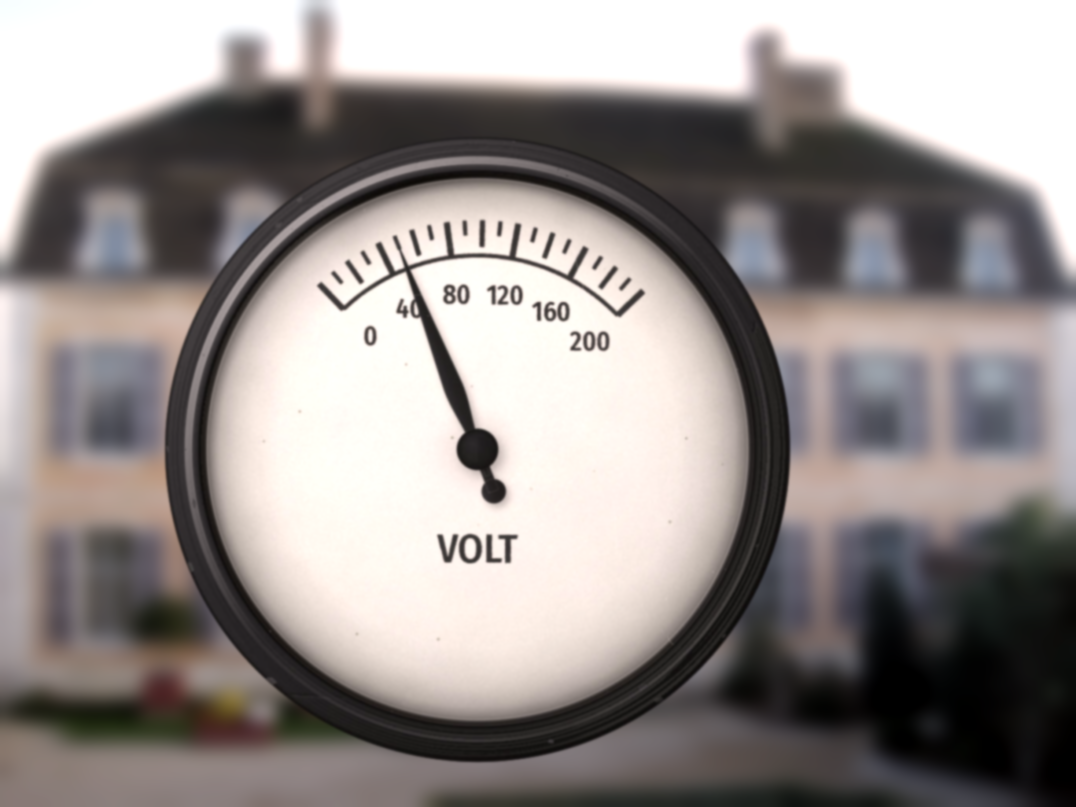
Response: 50
